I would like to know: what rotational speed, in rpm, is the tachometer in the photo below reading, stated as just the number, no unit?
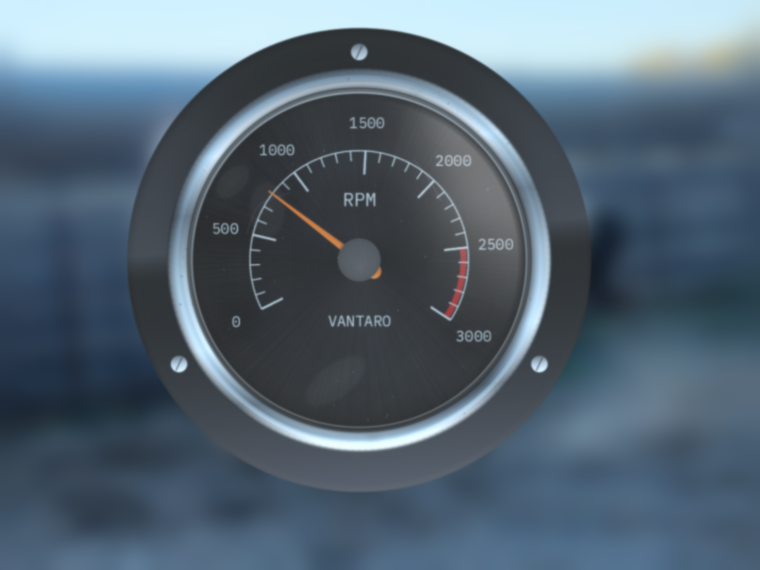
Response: 800
